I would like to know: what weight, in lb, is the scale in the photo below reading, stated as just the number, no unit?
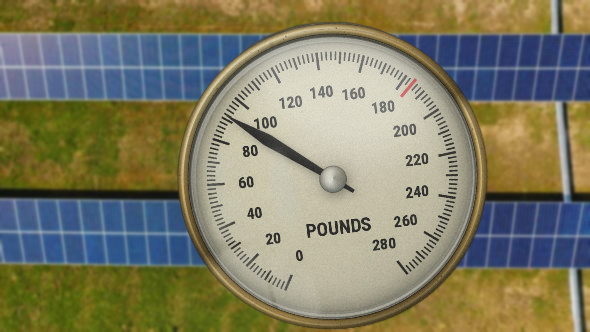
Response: 92
